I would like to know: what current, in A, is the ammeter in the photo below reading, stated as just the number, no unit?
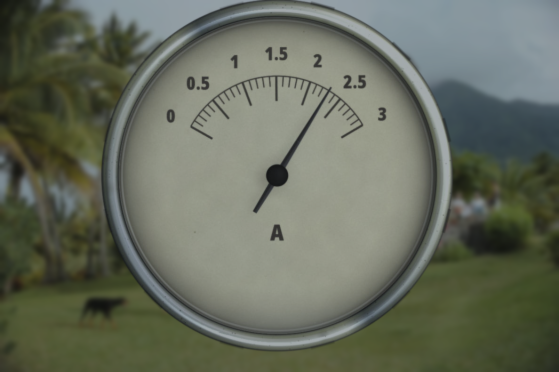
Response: 2.3
